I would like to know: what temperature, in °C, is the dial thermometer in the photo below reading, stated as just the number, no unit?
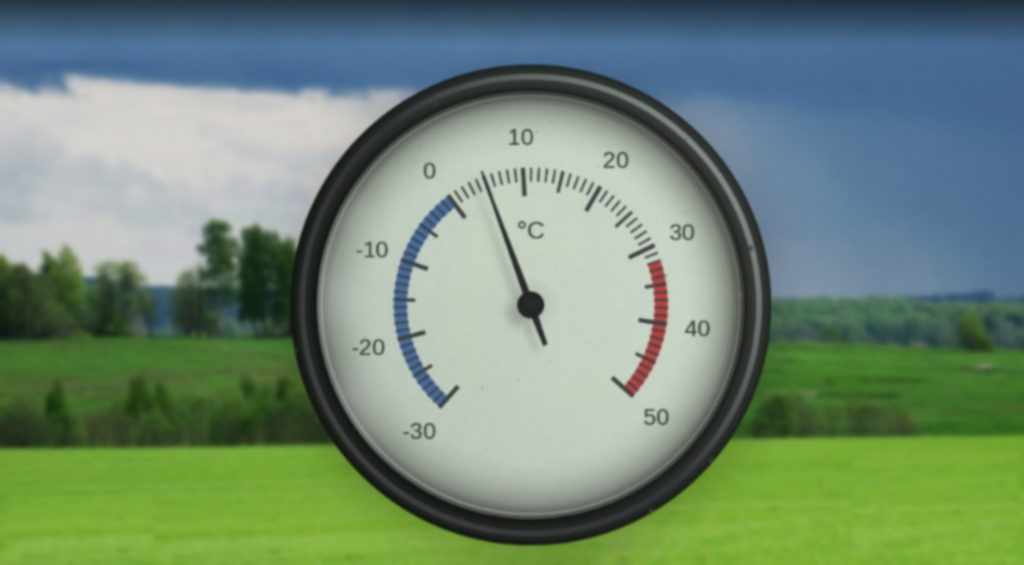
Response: 5
